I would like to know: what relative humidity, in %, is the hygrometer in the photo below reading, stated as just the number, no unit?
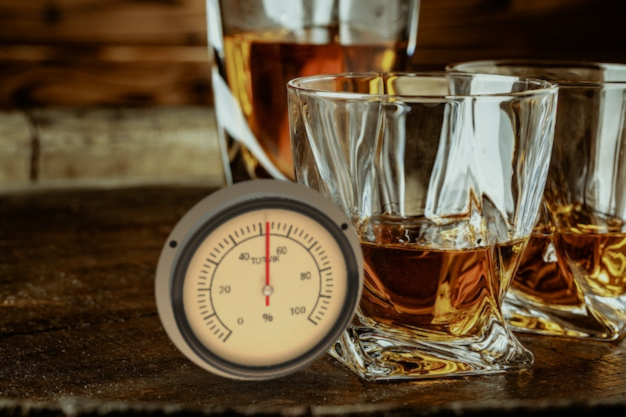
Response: 52
